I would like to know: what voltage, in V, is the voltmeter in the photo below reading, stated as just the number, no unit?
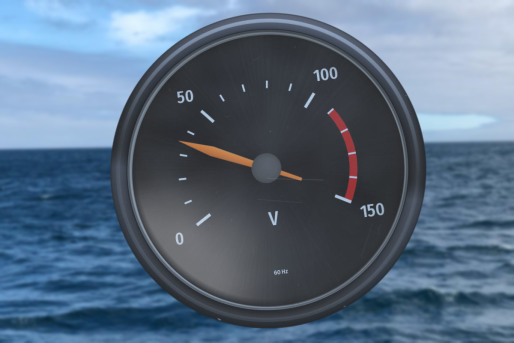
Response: 35
